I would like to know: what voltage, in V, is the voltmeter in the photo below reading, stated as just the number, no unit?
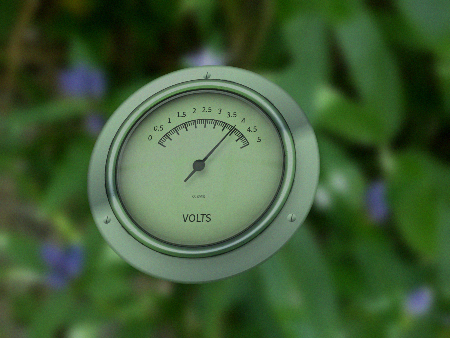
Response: 4
